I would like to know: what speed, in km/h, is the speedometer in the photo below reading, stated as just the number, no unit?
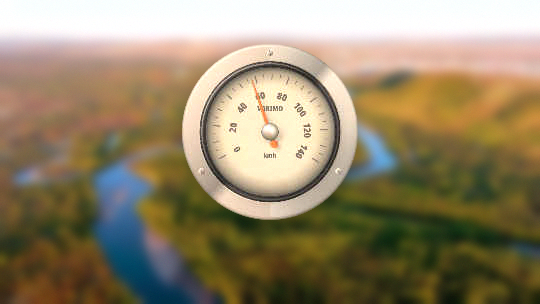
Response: 57.5
